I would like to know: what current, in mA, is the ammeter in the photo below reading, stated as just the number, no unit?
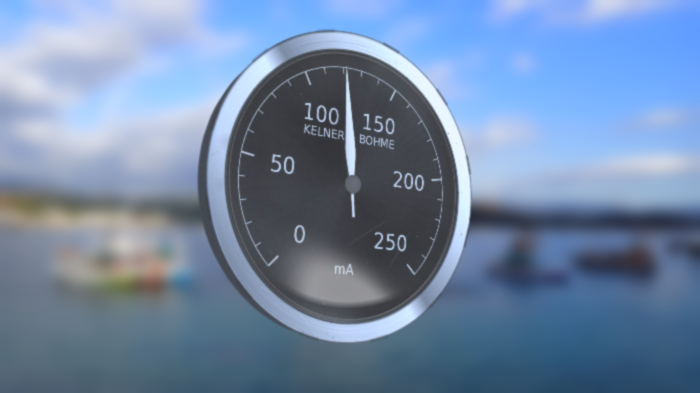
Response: 120
